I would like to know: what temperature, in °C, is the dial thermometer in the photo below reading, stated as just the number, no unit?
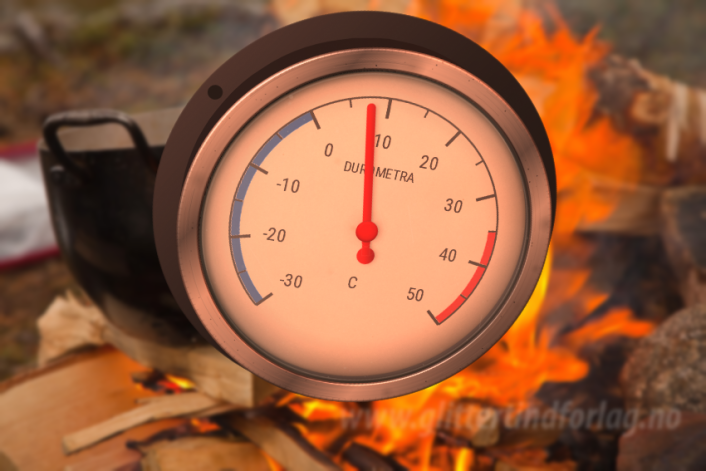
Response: 7.5
